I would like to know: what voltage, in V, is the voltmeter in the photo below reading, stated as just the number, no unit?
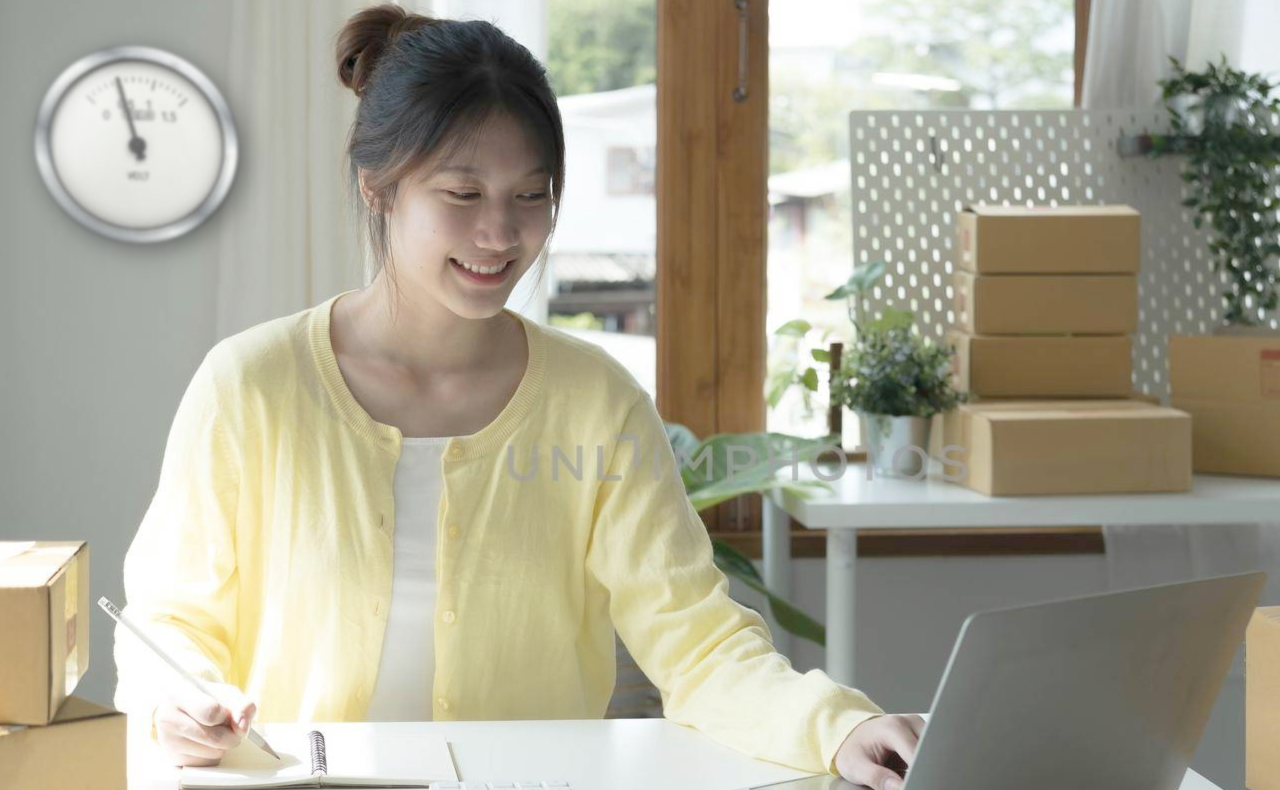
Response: 0.5
